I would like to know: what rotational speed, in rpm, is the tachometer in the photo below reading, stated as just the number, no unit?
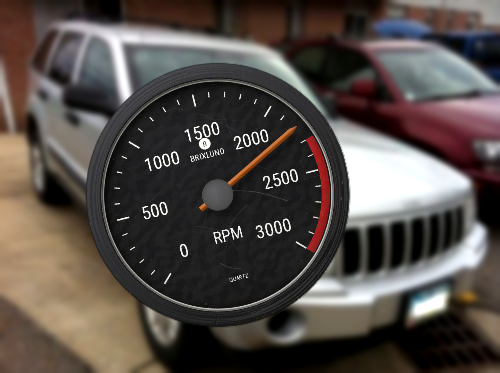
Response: 2200
